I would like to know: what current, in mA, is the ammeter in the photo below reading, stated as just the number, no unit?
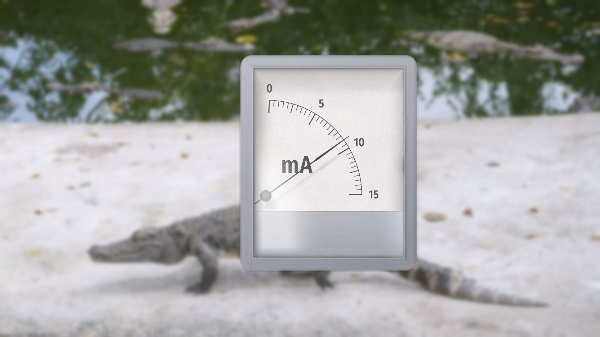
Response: 9
